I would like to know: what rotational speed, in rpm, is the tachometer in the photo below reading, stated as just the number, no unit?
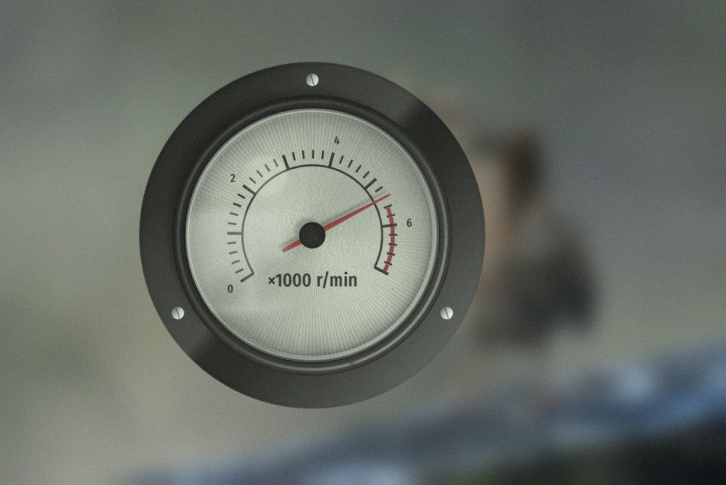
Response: 5400
